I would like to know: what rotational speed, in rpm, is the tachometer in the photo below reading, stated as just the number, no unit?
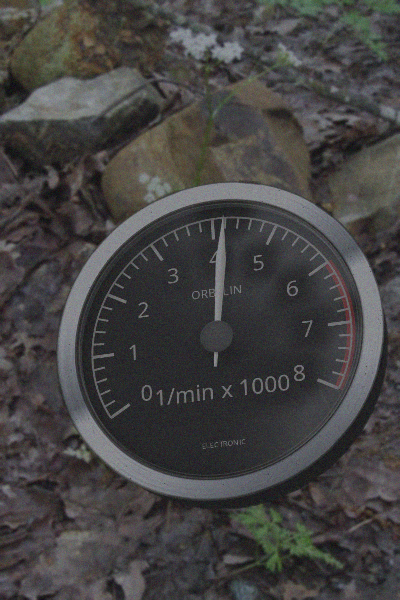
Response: 4200
